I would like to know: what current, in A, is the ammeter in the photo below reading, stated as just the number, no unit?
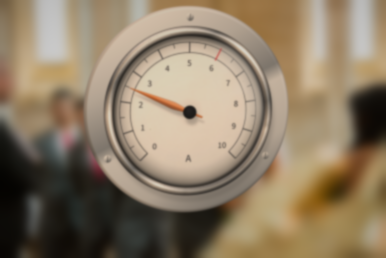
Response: 2.5
